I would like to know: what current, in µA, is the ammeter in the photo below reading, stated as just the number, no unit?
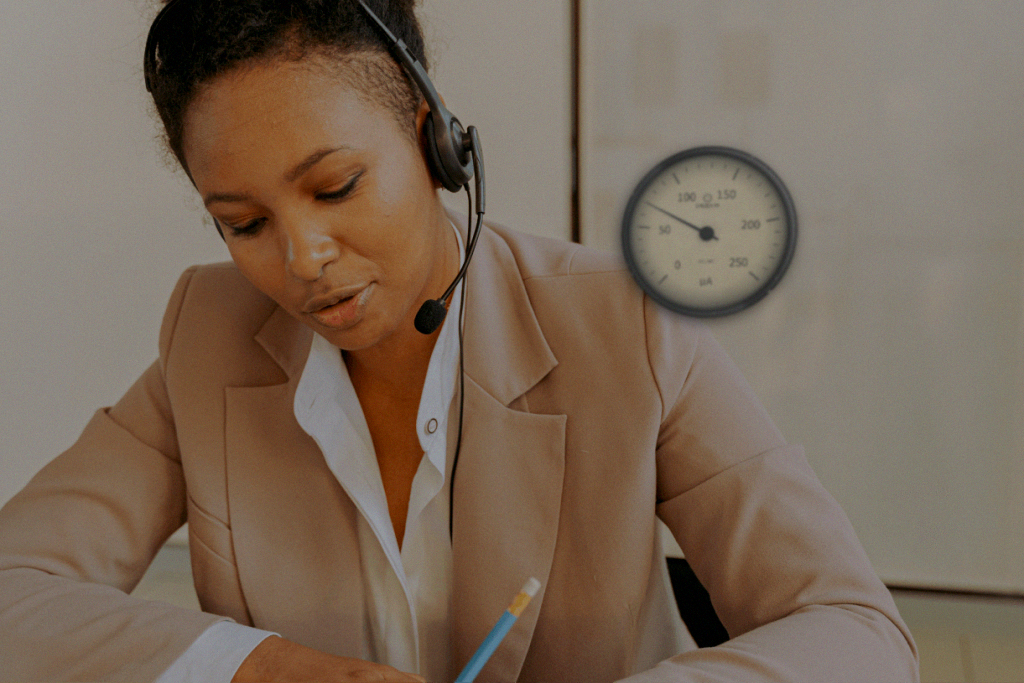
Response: 70
